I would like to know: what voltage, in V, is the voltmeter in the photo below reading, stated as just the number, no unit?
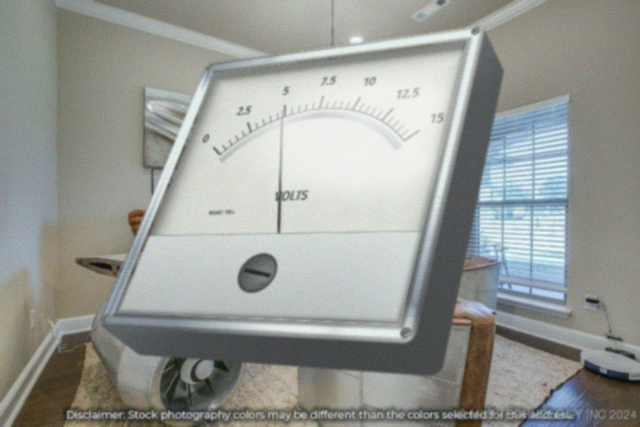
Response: 5
